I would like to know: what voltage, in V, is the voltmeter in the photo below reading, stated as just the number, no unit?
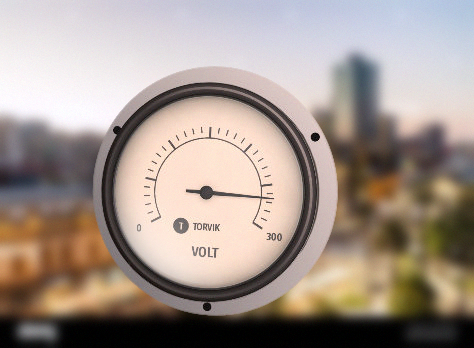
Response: 265
